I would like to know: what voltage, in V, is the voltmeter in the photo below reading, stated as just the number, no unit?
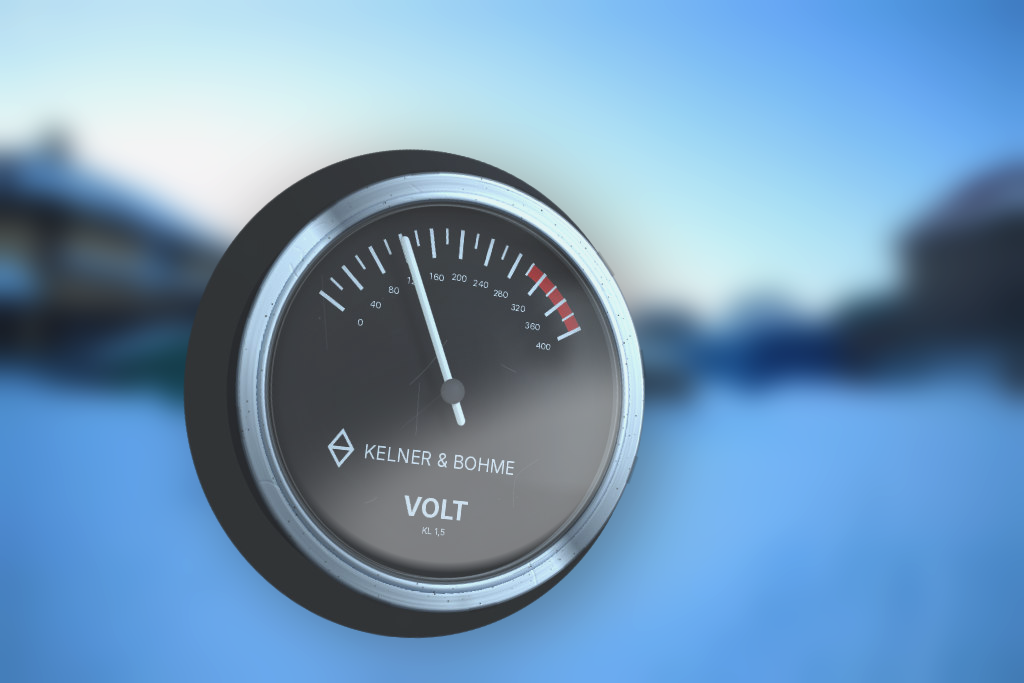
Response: 120
